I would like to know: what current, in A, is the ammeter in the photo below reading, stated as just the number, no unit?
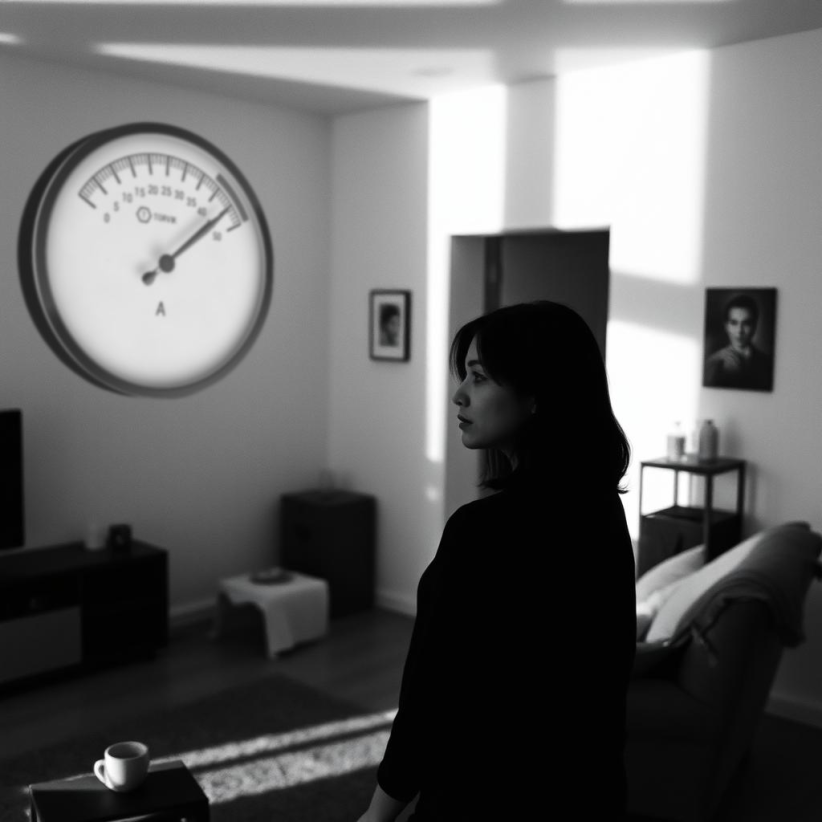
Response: 45
